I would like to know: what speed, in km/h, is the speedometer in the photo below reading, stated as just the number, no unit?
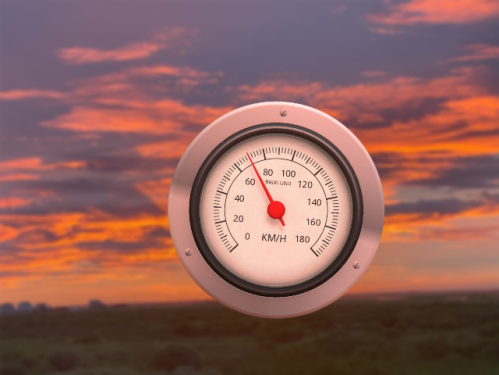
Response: 70
